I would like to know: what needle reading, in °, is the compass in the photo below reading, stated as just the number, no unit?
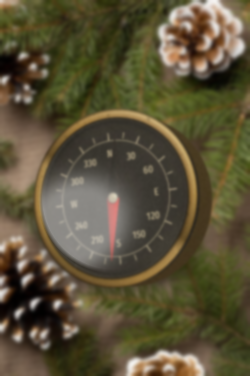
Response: 187.5
